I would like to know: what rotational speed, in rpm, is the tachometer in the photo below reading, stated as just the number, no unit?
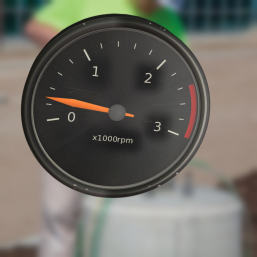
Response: 300
